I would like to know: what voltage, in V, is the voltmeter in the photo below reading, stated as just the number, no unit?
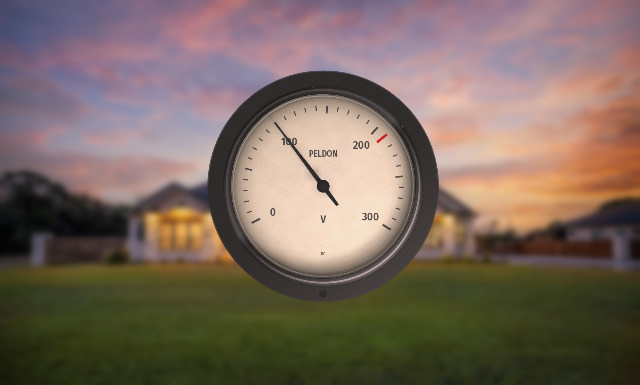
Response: 100
